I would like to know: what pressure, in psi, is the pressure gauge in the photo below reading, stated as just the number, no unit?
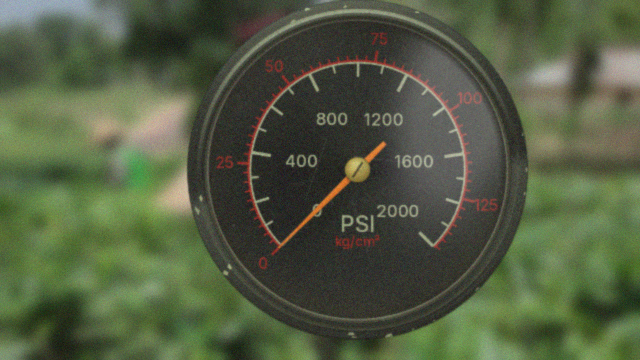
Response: 0
